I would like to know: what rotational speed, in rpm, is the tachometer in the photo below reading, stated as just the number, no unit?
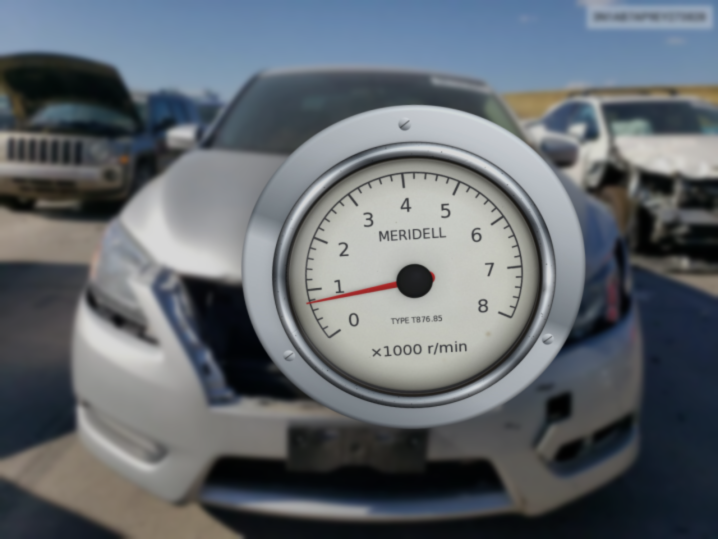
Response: 800
